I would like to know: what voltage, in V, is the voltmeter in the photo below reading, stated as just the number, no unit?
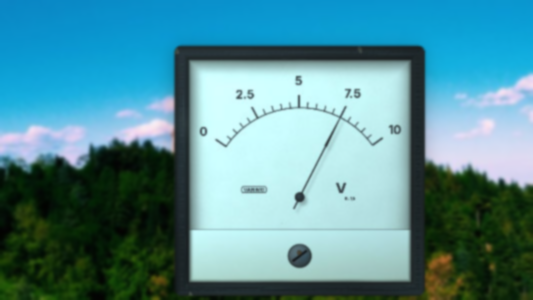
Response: 7.5
